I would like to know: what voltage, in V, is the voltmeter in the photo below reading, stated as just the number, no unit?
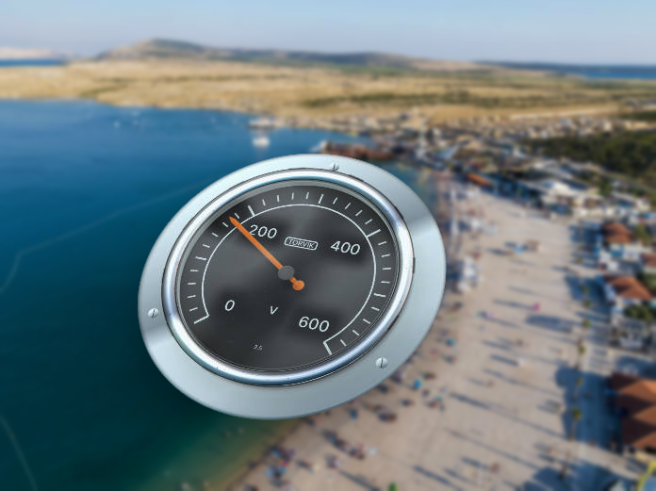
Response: 170
